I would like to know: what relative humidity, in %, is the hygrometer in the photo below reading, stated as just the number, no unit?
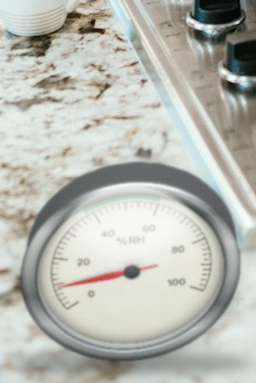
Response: 10
